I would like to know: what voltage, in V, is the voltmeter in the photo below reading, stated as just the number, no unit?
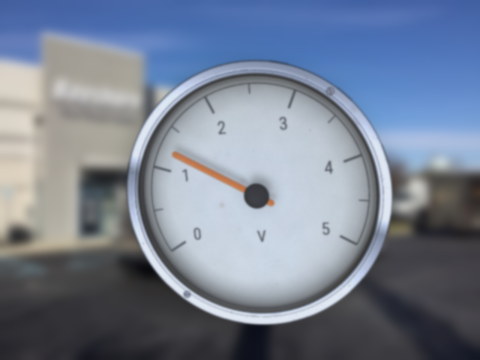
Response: 1.25
